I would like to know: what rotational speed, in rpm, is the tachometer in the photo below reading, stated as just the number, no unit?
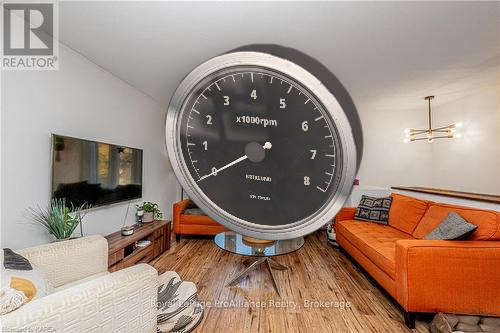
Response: 0
